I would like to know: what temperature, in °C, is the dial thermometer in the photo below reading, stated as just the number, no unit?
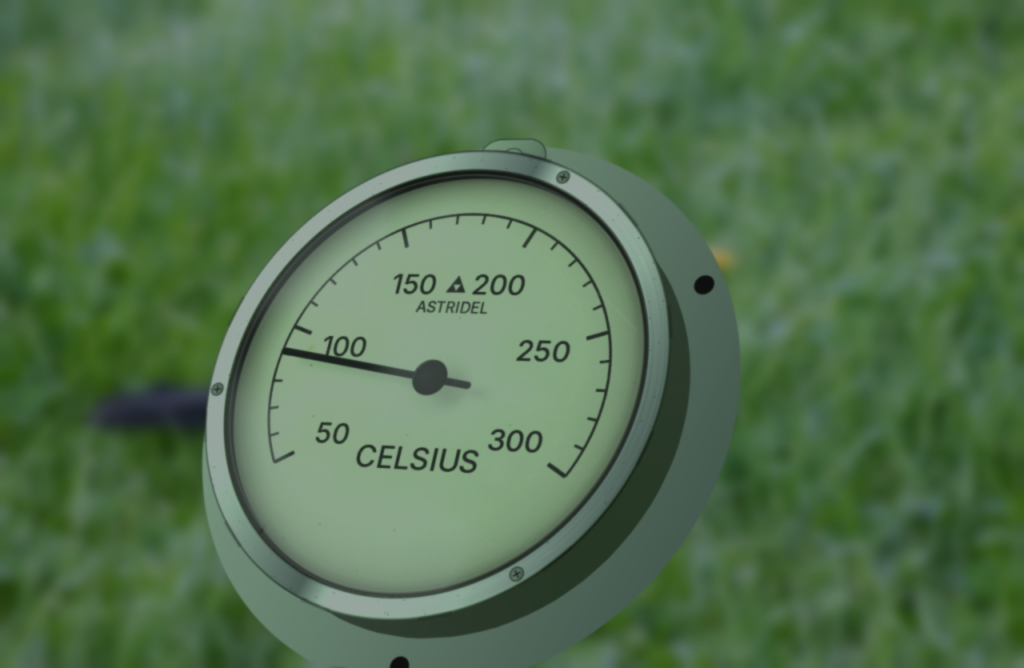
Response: 90
